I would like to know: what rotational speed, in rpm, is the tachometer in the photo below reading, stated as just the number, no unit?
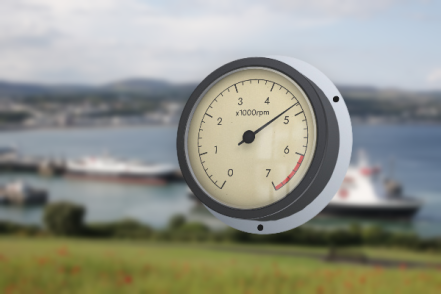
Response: 4800
